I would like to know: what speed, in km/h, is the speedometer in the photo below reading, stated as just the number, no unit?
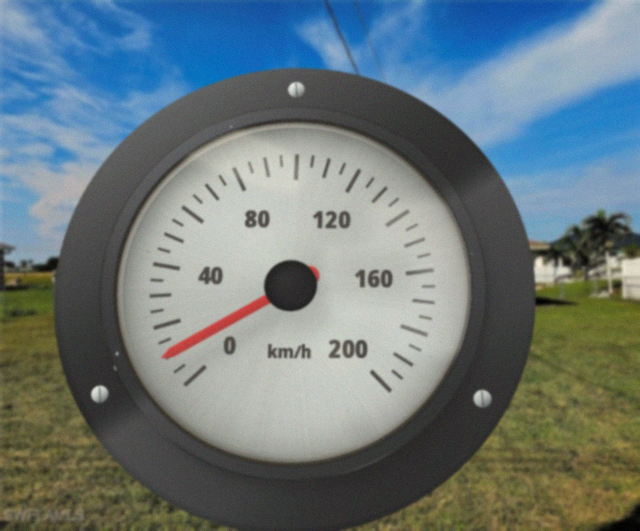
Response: 10
